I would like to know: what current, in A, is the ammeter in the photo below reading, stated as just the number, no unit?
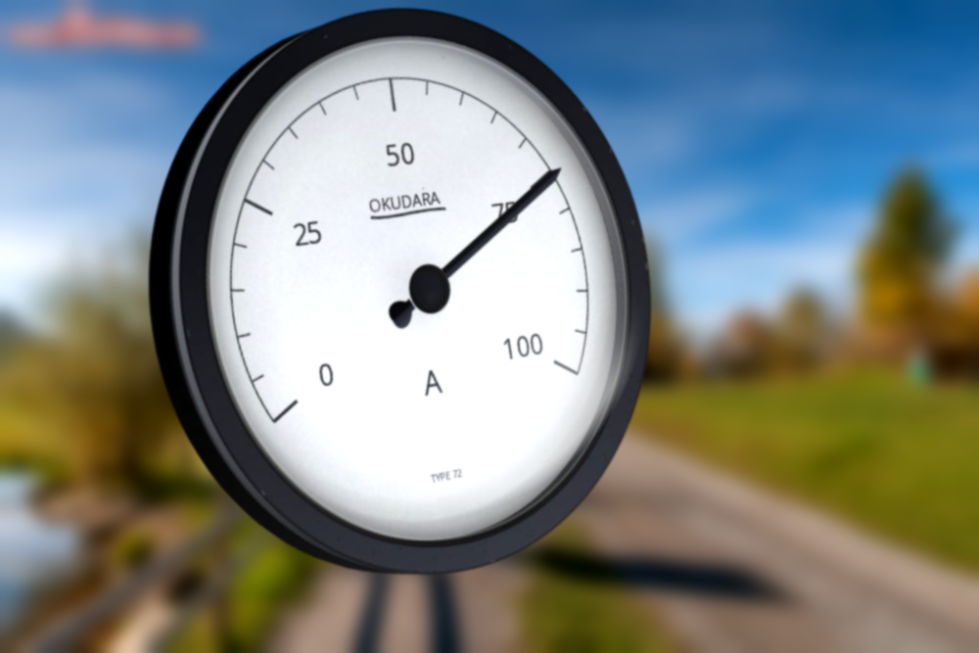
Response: 75
